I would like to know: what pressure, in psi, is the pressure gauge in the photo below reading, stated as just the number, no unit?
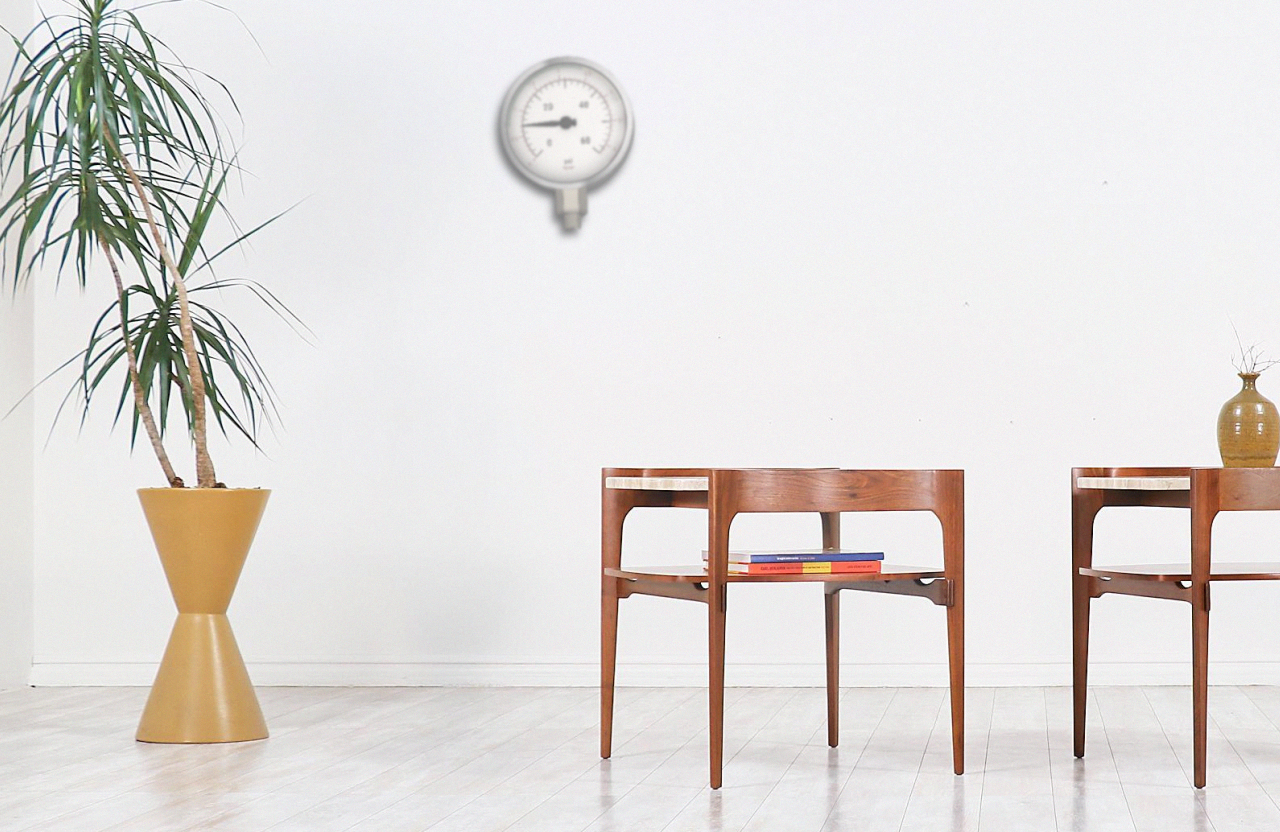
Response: 10
